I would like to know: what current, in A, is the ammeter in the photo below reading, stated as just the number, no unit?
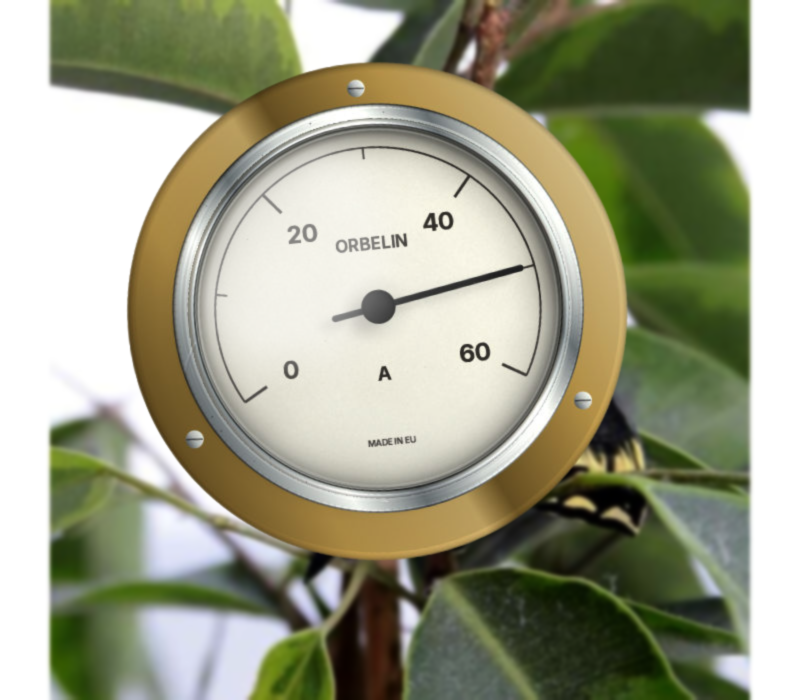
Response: 50
